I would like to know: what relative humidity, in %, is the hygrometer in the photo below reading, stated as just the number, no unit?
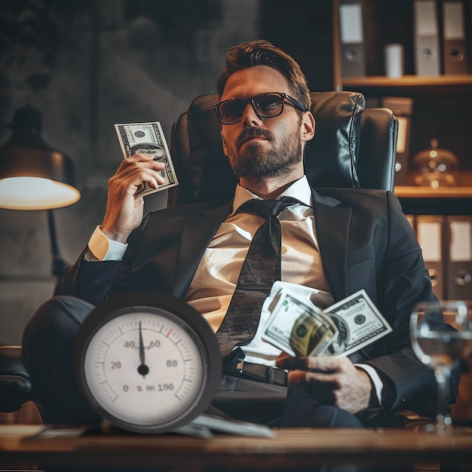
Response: 50
